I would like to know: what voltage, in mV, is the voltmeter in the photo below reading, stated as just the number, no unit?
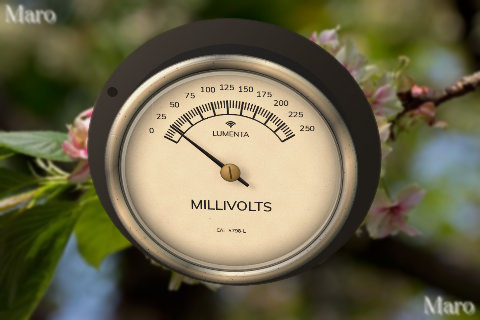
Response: 25
